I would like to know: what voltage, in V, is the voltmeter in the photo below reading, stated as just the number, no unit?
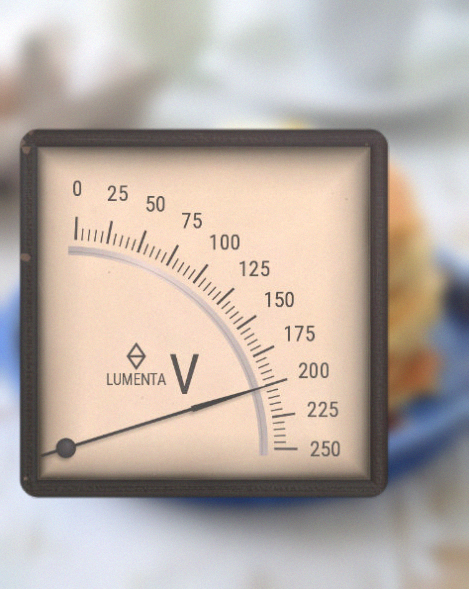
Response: 200
